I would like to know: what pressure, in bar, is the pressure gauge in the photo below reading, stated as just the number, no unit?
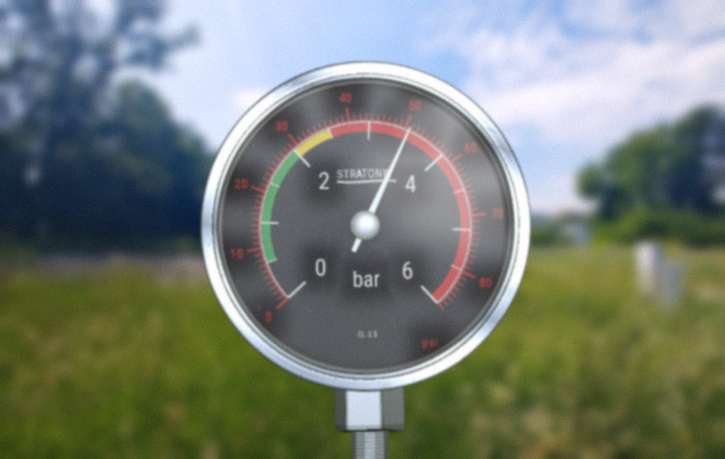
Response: 3.5
